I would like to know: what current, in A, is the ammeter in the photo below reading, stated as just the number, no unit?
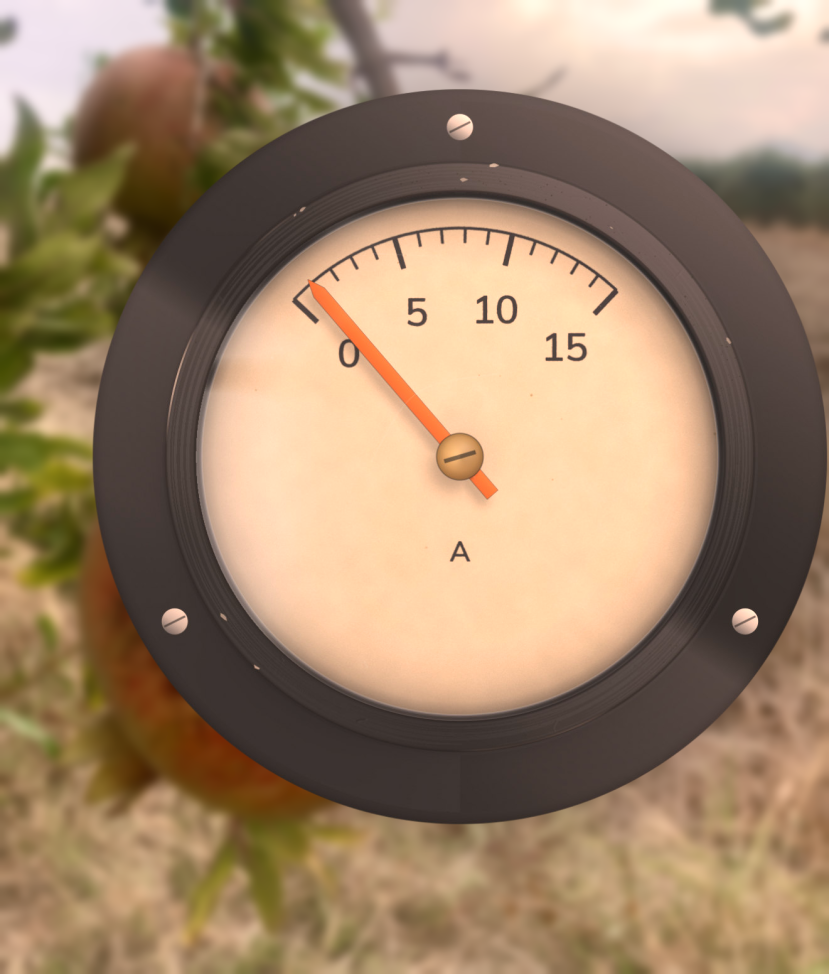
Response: 1
